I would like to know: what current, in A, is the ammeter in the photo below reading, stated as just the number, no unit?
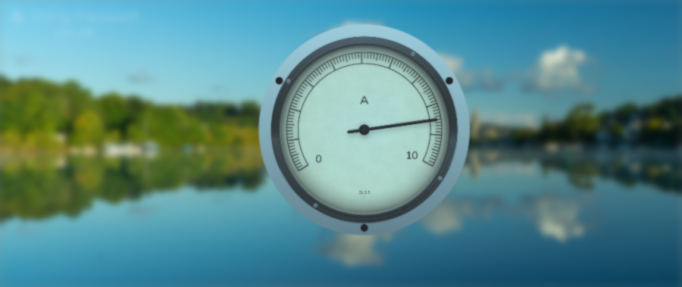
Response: 8.5
